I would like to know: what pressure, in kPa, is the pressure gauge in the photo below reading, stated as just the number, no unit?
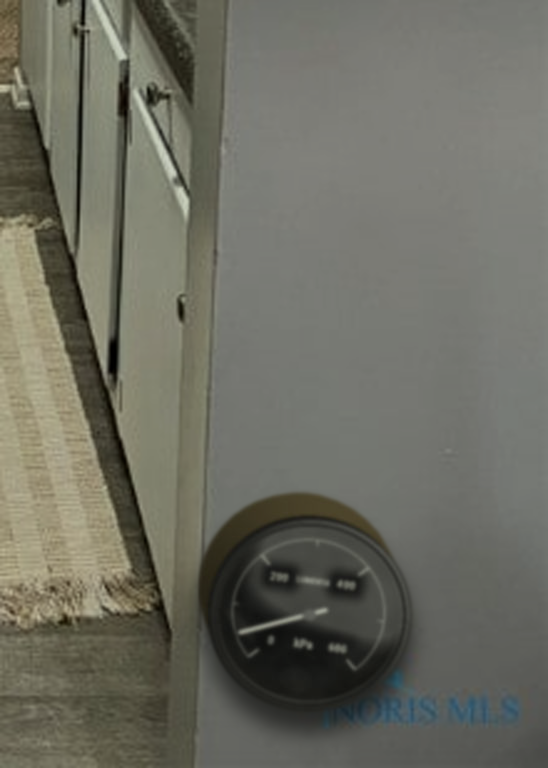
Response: 50
